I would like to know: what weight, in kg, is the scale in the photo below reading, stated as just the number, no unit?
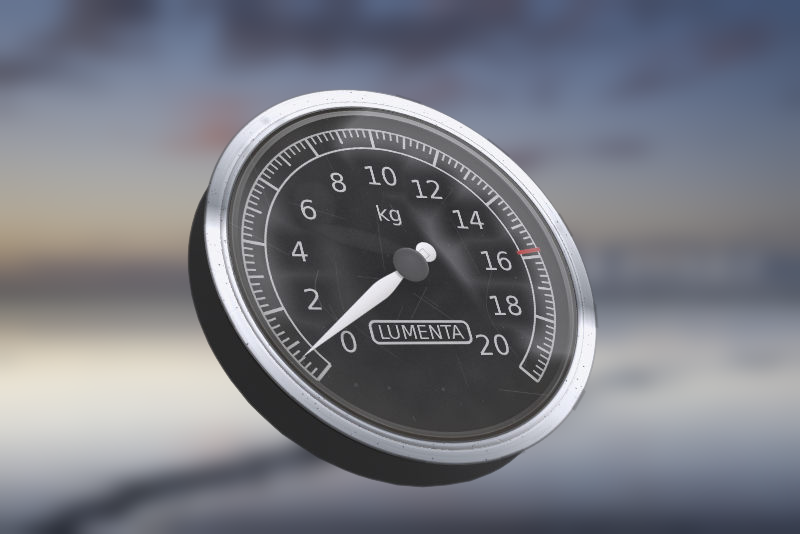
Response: 0.6
